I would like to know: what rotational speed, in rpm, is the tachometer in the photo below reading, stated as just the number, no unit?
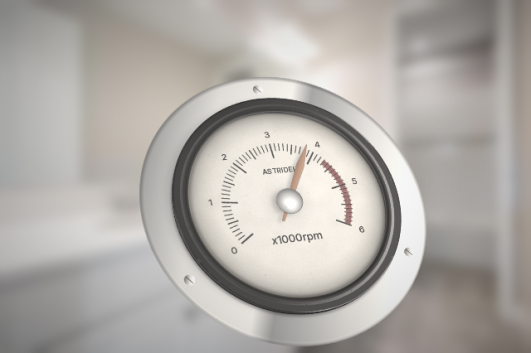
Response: 3800
